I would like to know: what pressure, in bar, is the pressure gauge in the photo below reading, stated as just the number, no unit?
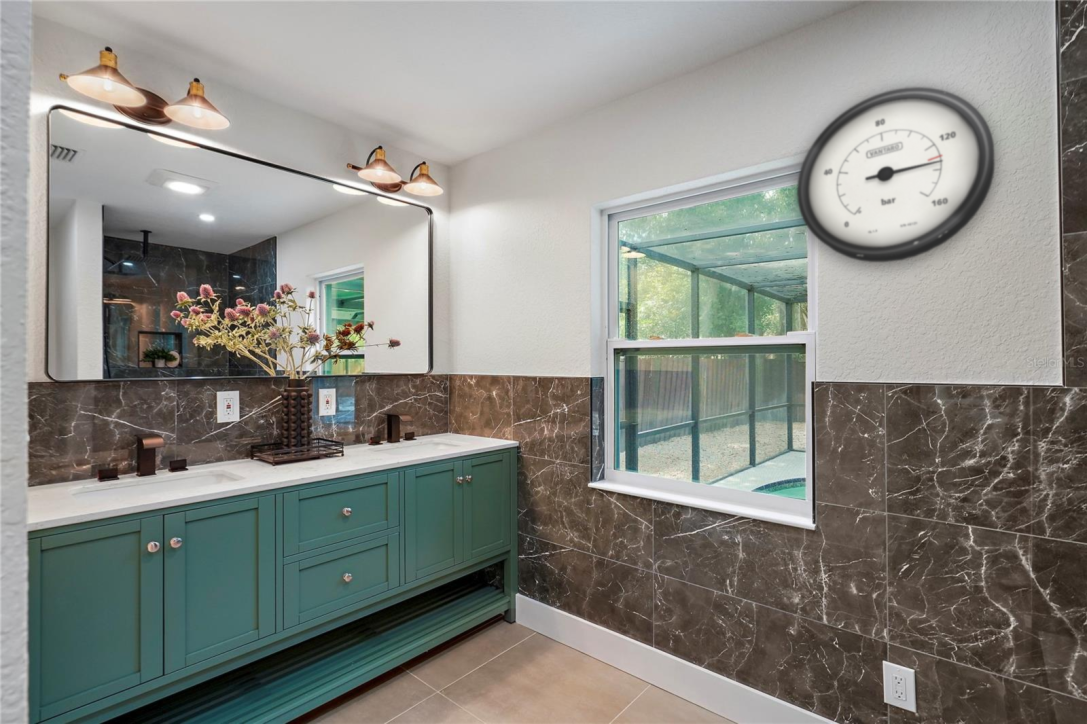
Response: 135
